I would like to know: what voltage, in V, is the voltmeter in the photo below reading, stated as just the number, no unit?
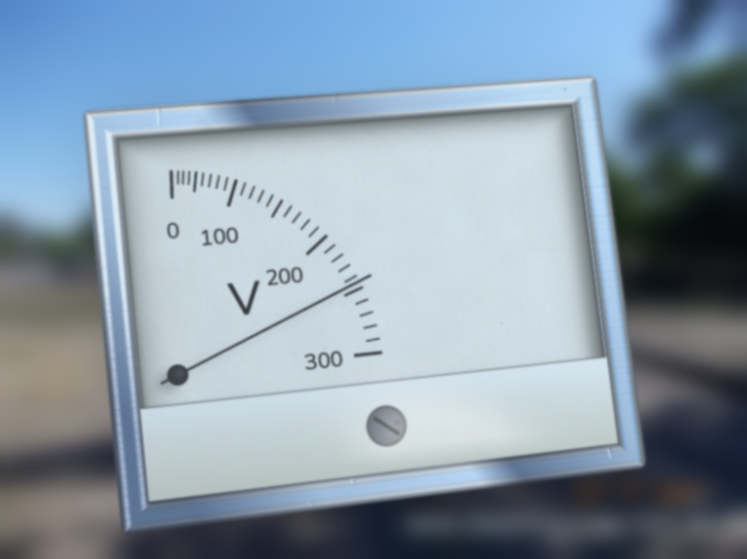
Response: 245
